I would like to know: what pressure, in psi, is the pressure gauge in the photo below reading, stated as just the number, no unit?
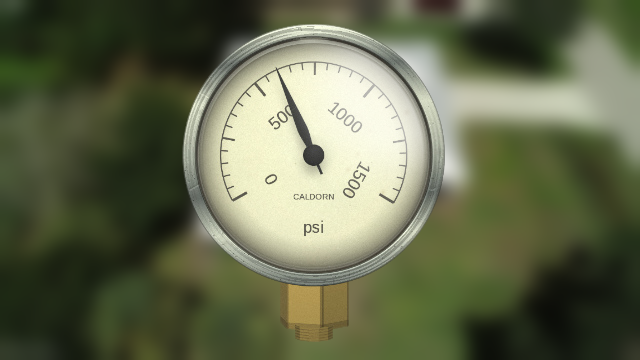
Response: 600
